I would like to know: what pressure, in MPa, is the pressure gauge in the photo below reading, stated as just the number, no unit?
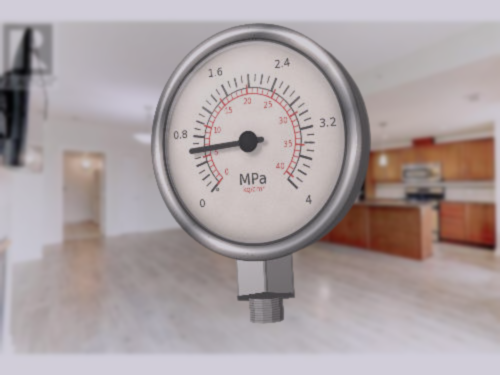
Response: 0.6
